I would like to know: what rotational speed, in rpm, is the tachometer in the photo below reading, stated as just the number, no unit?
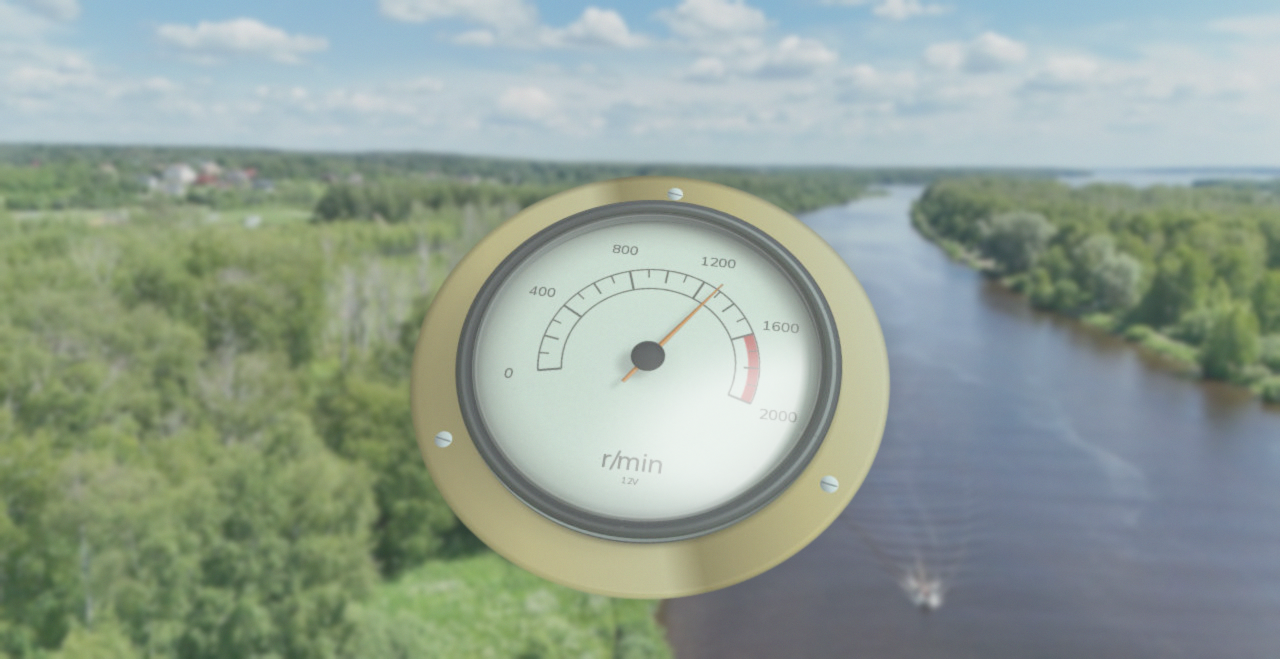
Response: 1300
